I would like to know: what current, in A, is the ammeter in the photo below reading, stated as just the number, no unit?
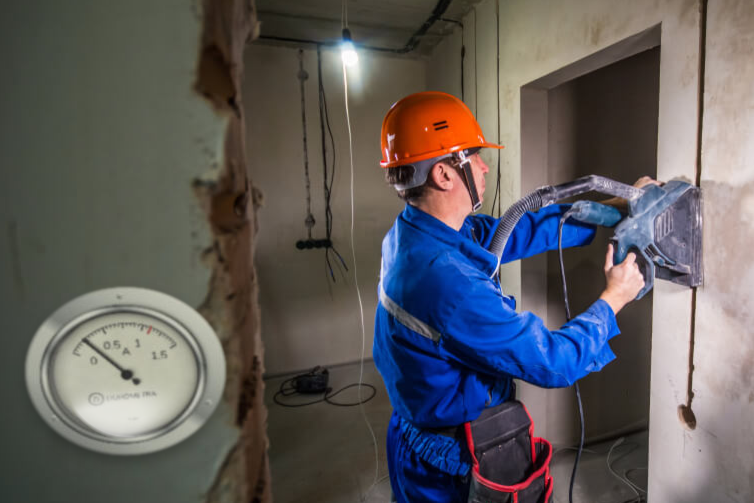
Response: 0.25
